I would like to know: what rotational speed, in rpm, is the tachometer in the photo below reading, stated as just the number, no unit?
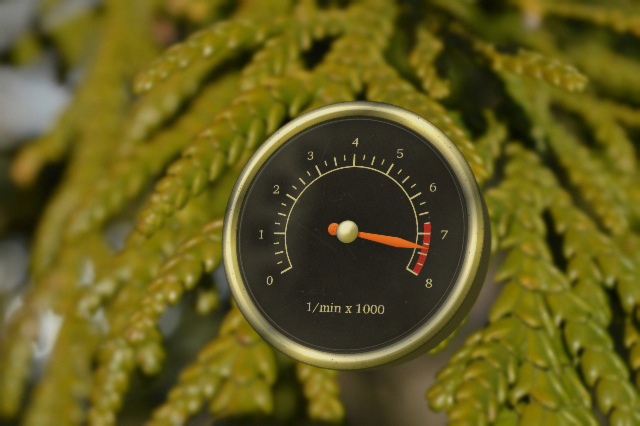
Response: 7375
